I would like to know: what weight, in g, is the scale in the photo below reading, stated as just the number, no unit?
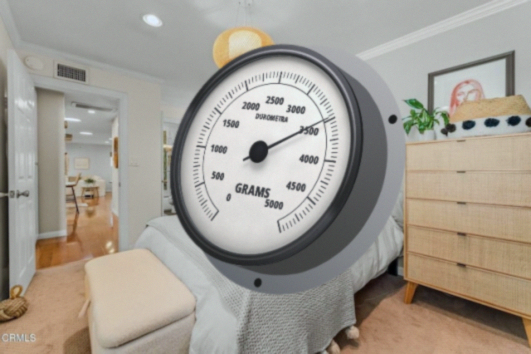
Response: 3500
